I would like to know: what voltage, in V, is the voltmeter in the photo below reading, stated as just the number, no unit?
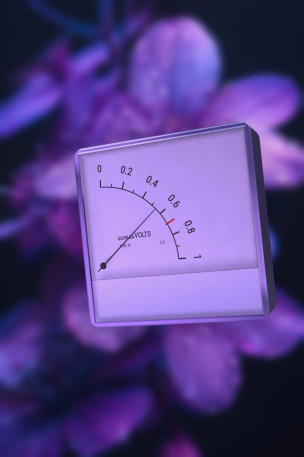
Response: 0.55
